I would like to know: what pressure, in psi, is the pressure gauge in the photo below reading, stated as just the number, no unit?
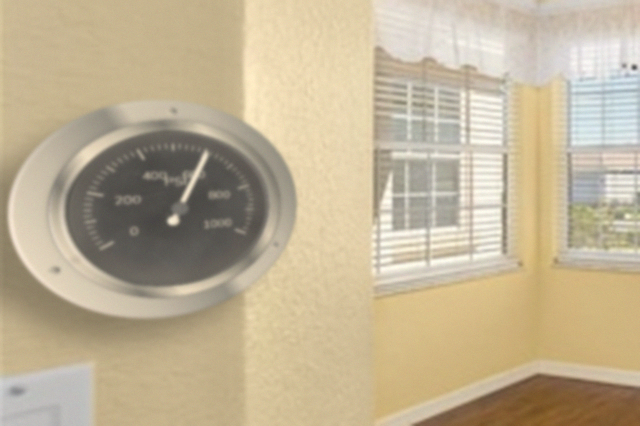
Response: 600
